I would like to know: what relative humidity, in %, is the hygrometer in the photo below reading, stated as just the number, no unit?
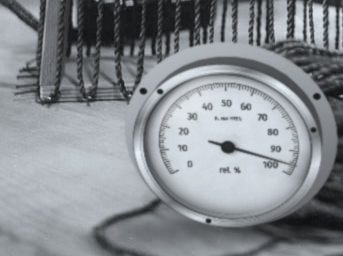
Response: 95
